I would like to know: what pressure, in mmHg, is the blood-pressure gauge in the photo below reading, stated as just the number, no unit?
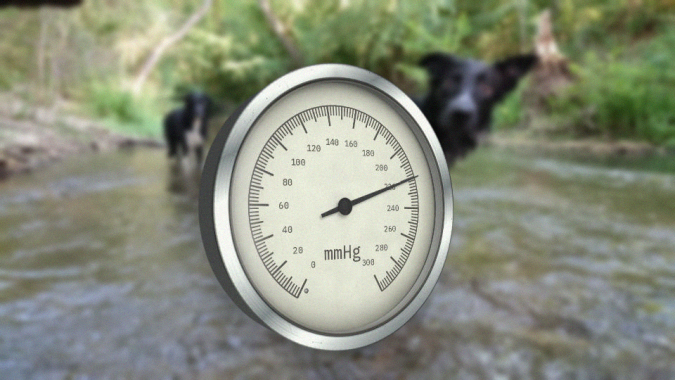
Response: 220
